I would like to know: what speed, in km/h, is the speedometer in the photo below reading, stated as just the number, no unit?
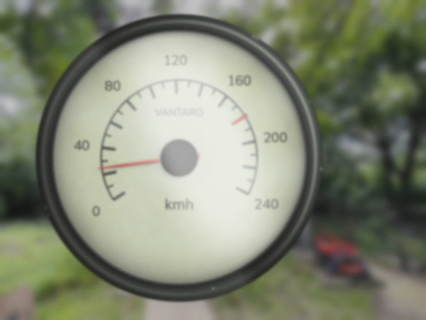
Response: 25
